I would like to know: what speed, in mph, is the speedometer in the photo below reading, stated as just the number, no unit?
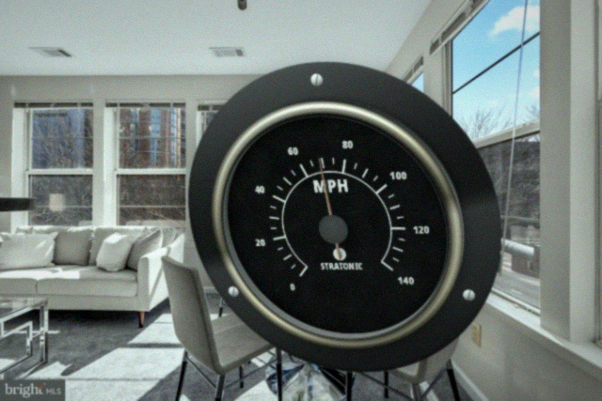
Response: 70
